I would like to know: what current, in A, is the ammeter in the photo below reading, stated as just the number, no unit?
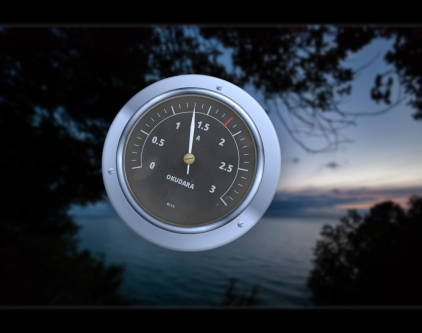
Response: 1.3
